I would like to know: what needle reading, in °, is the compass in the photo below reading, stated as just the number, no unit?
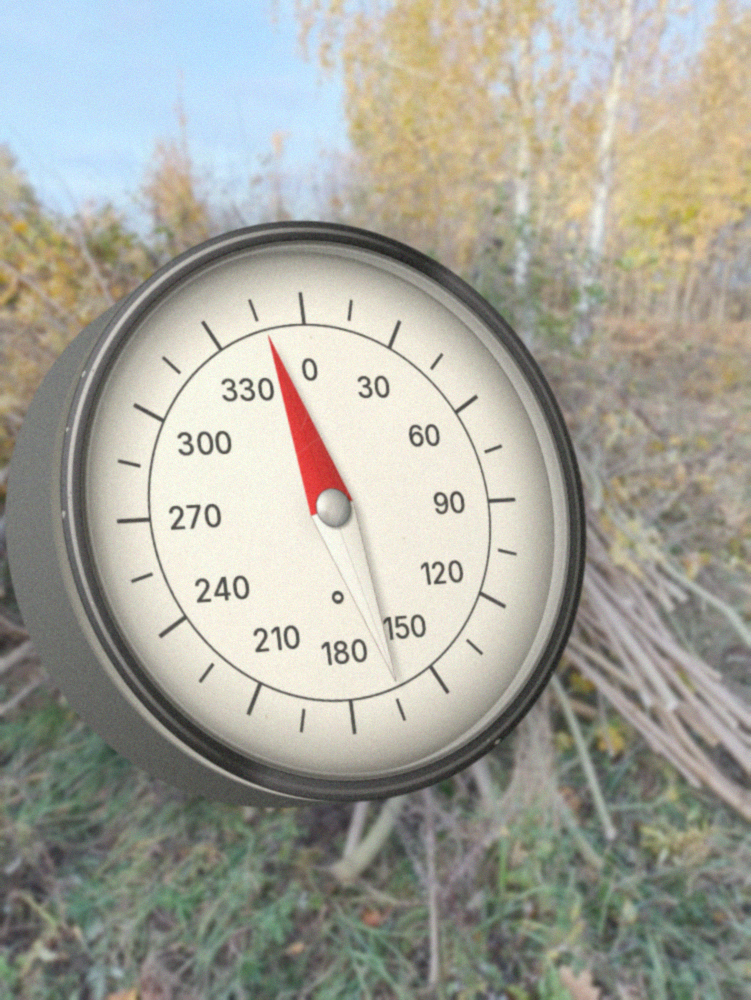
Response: 345
